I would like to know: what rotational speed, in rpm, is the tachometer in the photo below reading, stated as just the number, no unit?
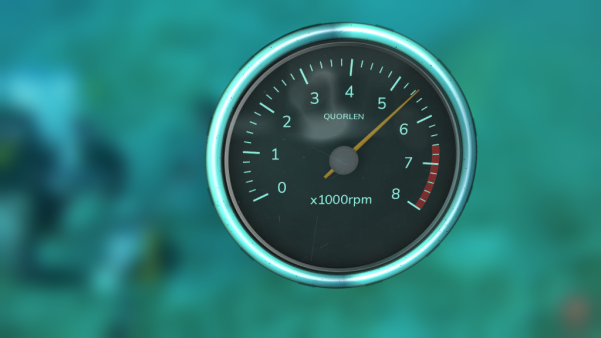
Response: 5400
